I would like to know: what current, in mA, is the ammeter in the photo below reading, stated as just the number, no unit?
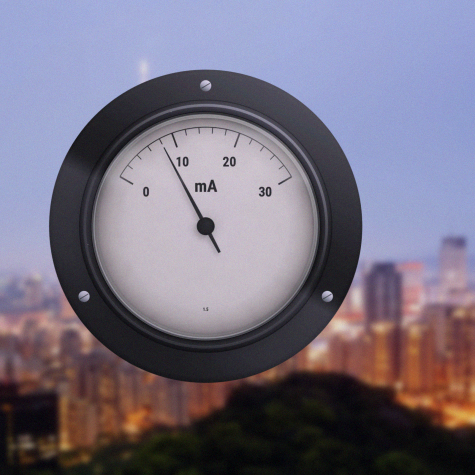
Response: 8
